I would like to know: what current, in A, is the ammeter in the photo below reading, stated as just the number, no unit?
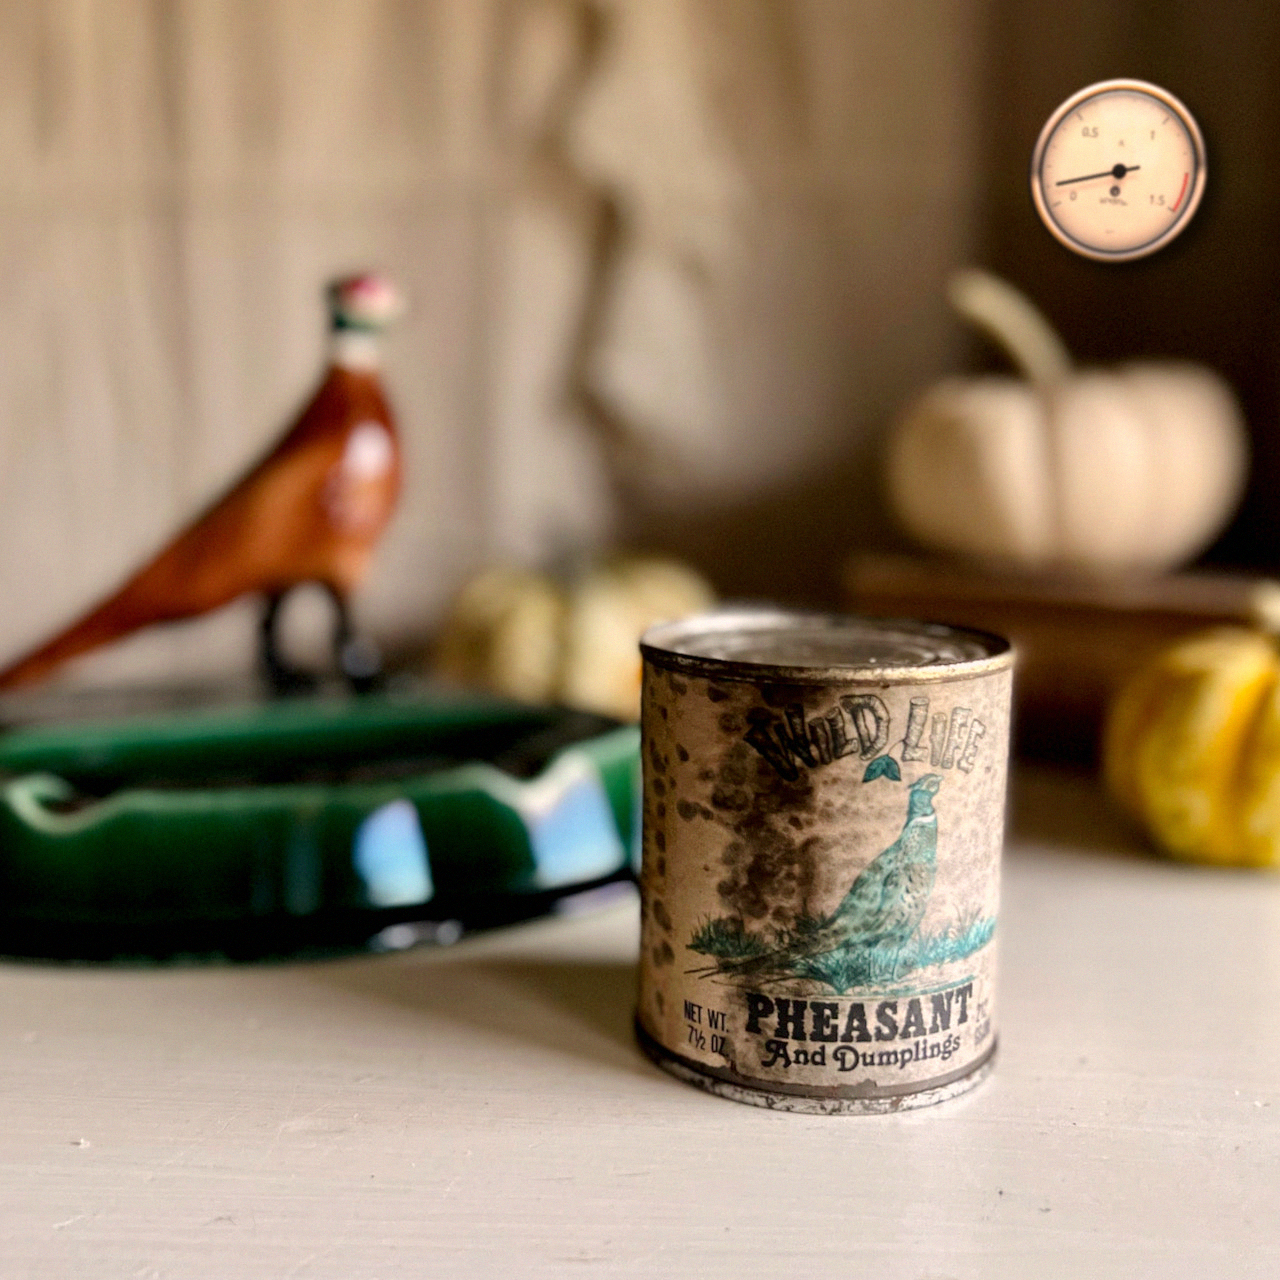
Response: 0.1
